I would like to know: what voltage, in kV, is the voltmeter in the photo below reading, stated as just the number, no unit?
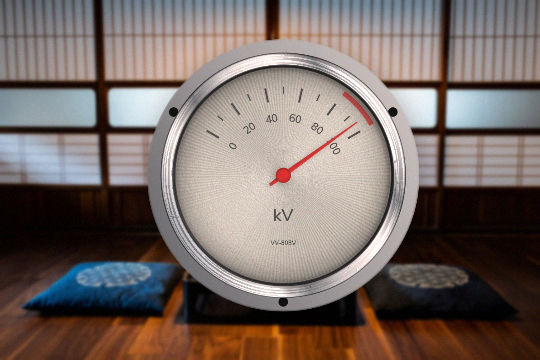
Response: 95
